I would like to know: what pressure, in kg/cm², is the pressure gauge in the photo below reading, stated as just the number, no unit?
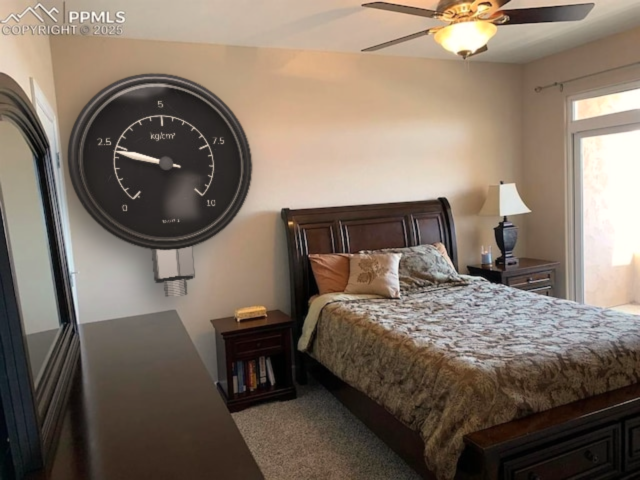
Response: 2.25
